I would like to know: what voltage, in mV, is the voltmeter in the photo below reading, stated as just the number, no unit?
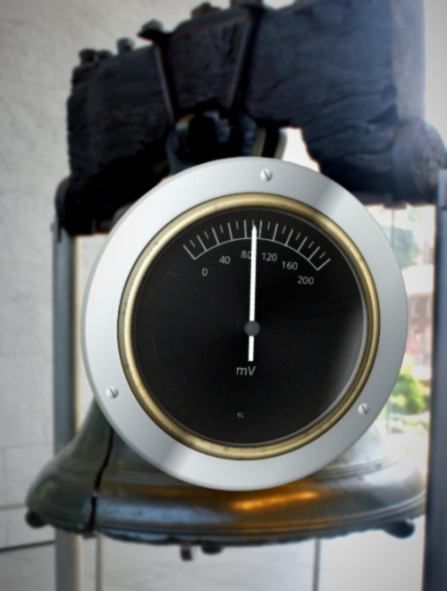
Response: 90
